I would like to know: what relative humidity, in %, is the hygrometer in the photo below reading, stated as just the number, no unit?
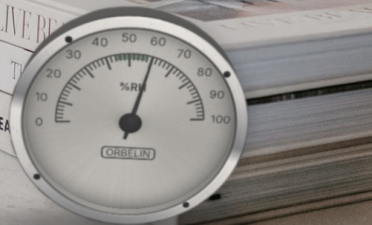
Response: 60
